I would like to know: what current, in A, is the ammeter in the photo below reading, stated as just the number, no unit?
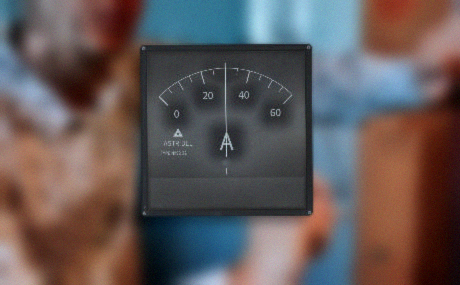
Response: 30
